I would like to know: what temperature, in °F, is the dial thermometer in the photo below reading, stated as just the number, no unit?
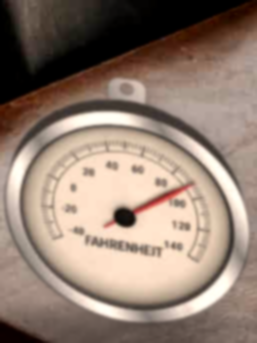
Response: 90
